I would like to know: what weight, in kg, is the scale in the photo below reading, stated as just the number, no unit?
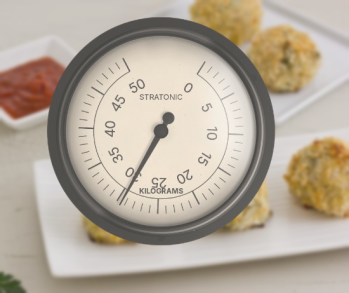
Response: 29.5
